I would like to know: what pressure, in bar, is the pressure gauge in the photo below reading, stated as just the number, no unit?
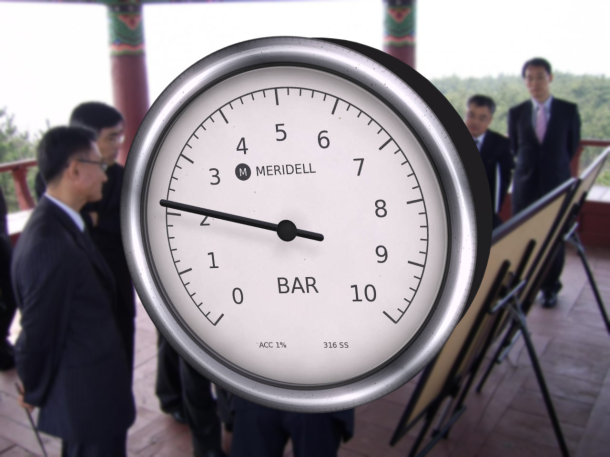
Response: 2.2
